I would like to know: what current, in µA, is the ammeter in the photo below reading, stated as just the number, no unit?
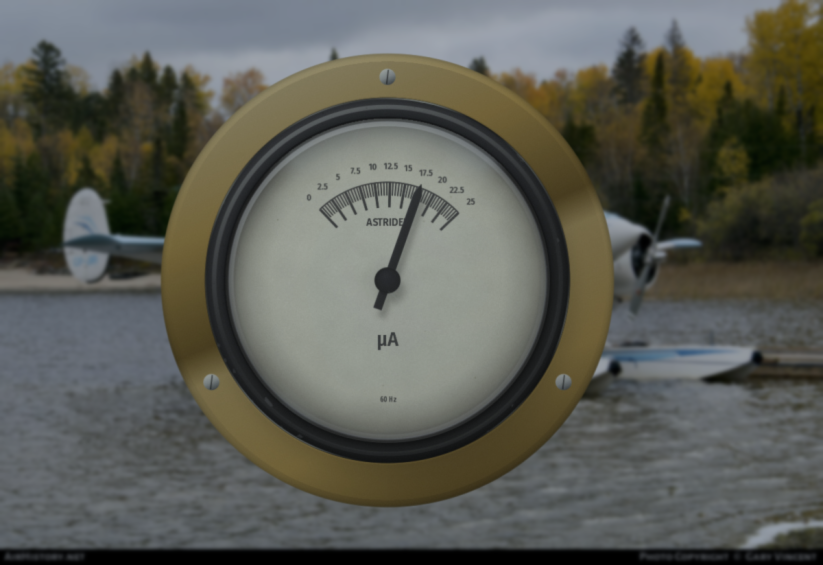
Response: 17.5
